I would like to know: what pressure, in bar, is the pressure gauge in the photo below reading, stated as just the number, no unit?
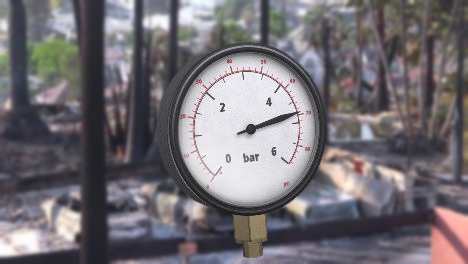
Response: 4.75
